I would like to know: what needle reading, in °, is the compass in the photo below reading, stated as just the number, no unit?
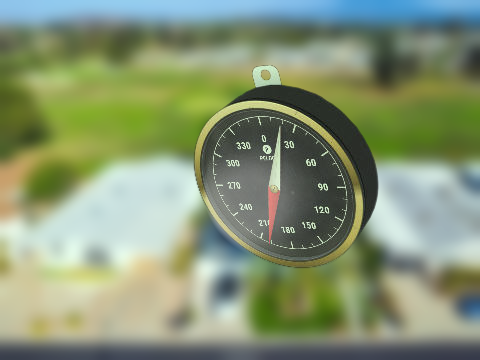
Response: 200
